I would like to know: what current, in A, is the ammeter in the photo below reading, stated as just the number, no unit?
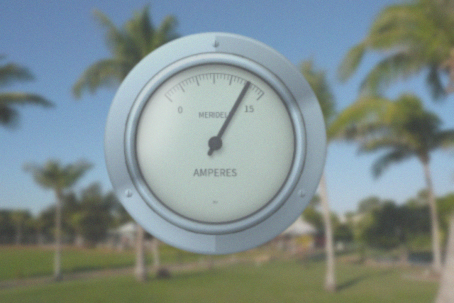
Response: 12.5
